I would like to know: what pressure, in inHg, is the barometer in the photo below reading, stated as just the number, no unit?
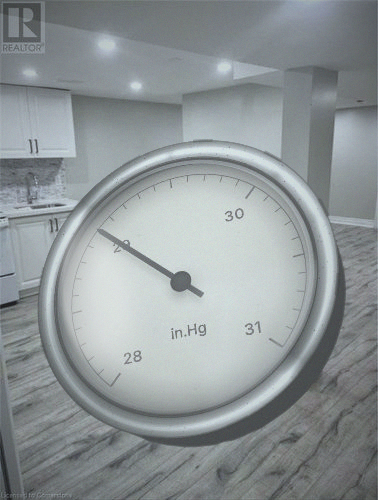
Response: 29
